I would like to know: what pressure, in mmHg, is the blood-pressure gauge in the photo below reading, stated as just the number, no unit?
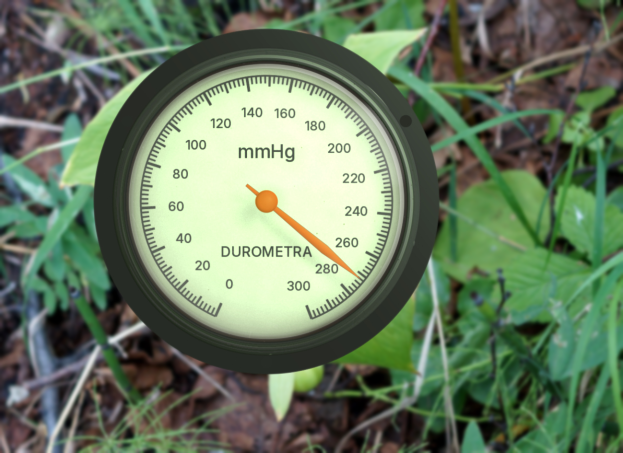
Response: 272
